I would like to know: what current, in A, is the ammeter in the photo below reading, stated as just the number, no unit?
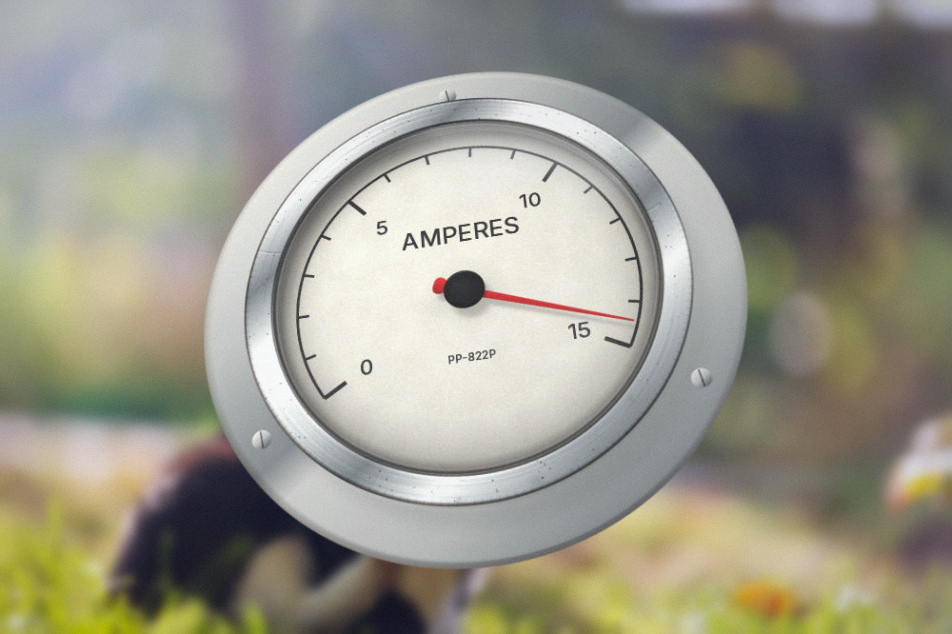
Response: 14.5
